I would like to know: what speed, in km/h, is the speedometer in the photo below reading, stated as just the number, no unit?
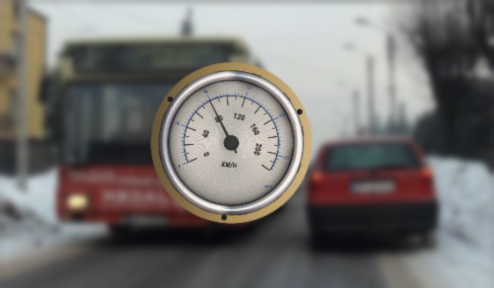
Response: 80
